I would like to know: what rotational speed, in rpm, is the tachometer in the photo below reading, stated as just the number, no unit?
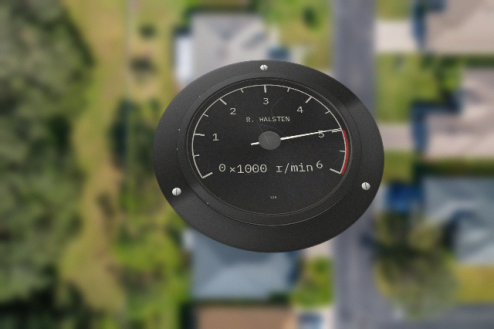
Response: 5000
